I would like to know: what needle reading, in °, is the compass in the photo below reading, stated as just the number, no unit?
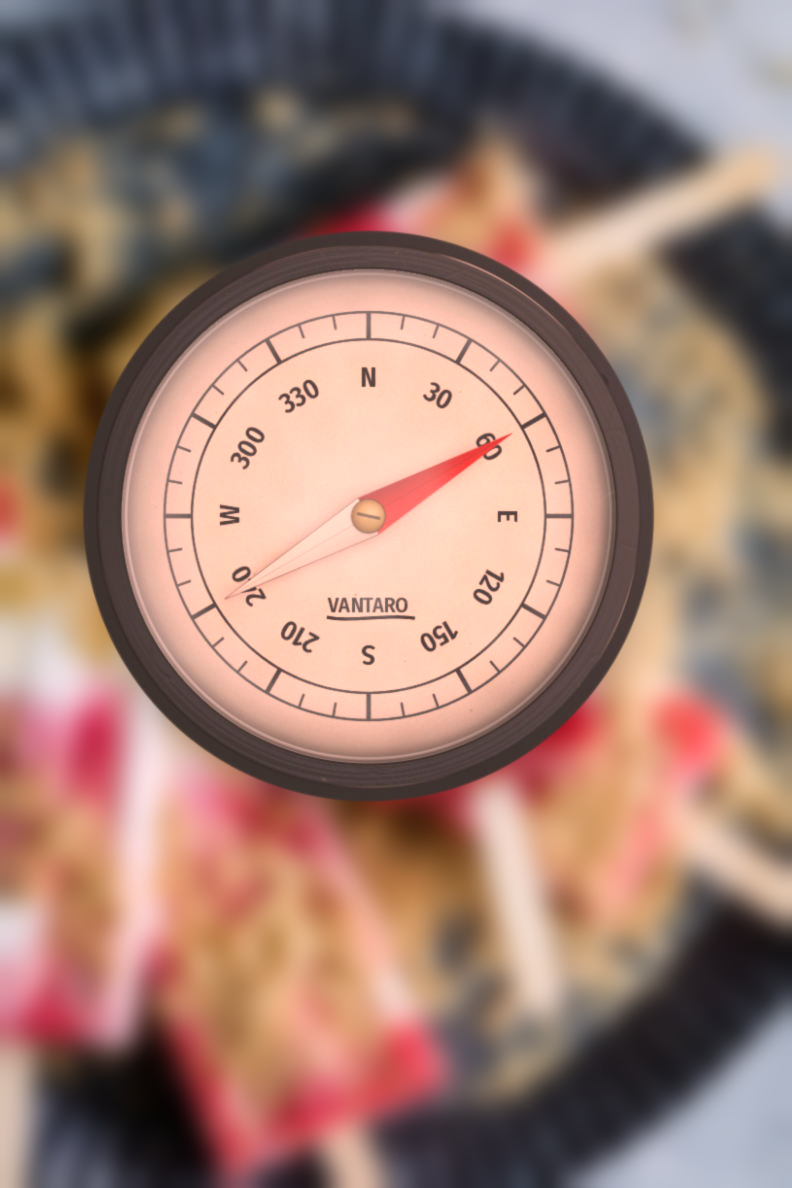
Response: 60
